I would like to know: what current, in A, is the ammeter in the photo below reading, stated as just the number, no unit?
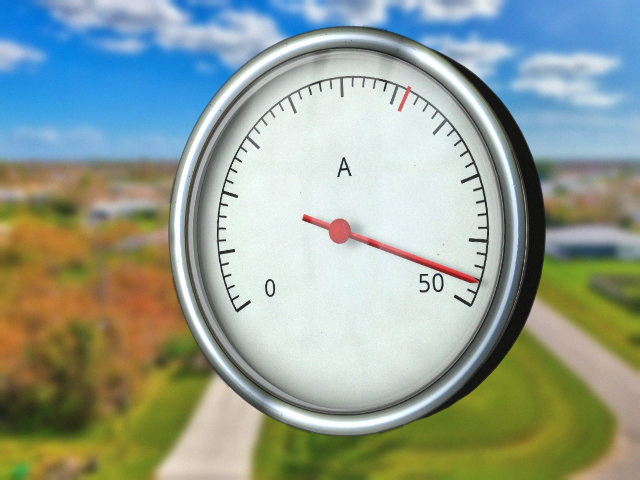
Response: 48
